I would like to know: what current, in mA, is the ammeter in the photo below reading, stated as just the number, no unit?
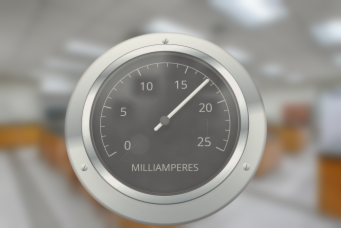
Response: 17.5
